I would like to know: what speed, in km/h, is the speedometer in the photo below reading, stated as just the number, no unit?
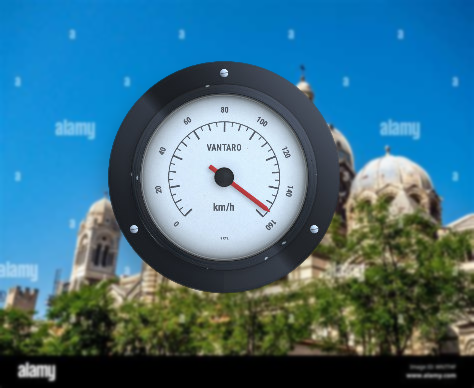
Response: 155
